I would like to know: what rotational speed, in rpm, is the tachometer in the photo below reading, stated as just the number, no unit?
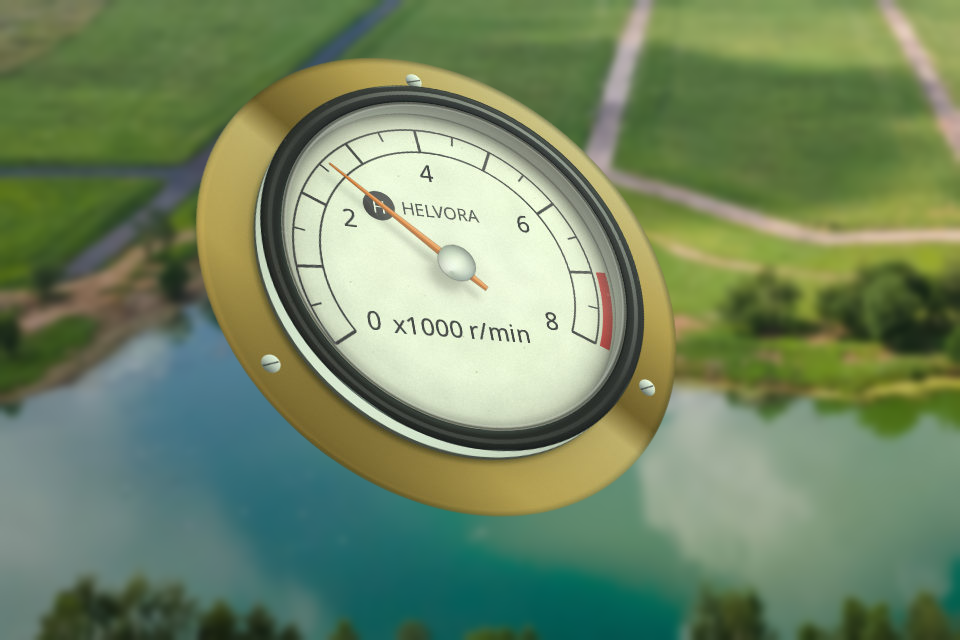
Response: 2500
